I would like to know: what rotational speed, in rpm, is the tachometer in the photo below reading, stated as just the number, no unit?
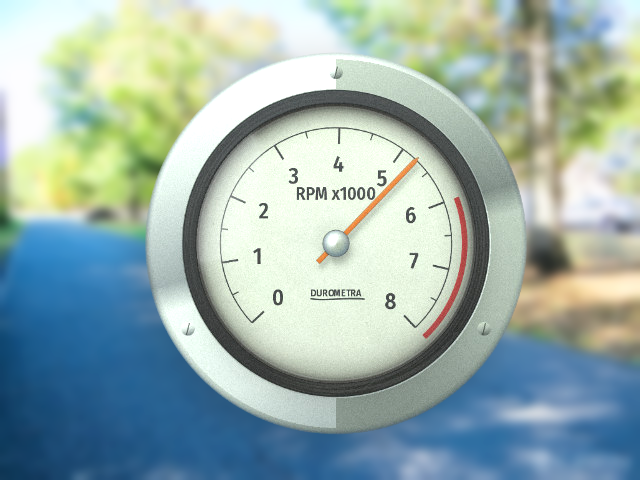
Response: 5250
